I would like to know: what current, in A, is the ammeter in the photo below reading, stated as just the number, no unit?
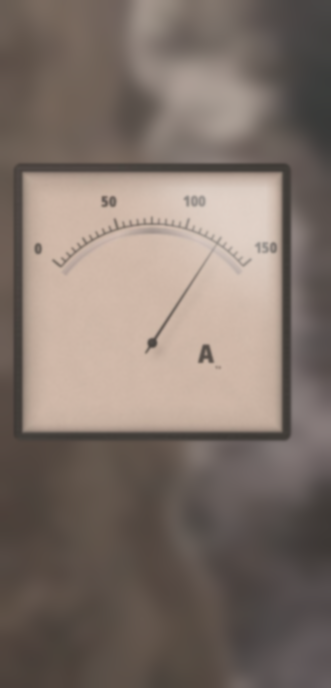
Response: 125
